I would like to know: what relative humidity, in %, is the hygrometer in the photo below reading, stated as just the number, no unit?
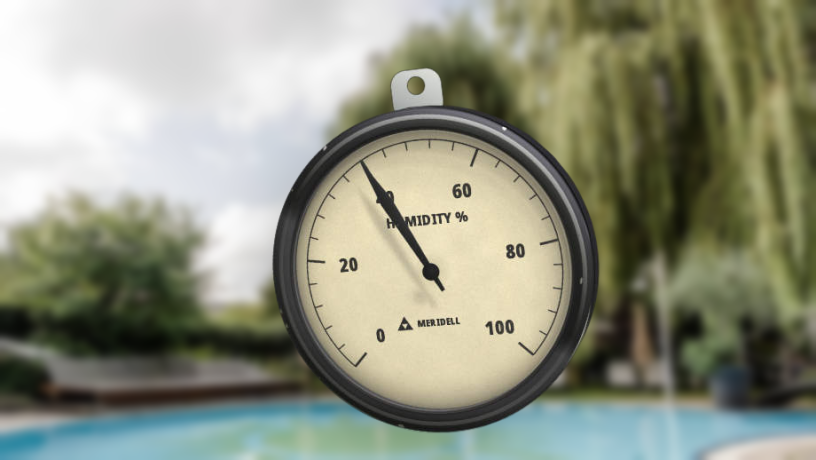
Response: 40
